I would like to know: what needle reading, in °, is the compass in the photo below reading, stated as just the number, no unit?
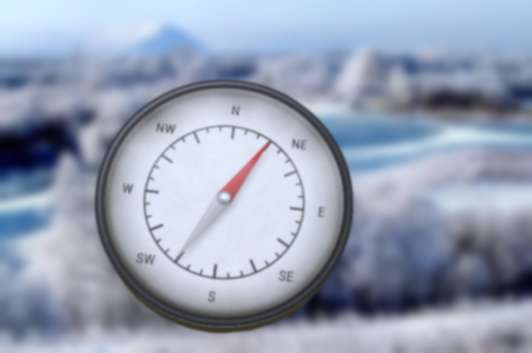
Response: 30
